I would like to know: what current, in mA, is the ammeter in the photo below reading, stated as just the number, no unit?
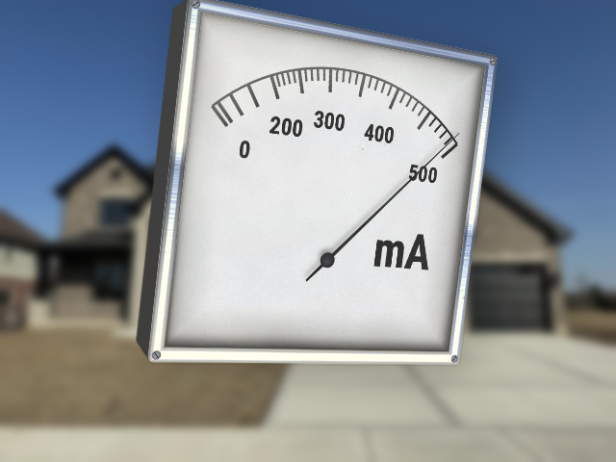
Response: 490
